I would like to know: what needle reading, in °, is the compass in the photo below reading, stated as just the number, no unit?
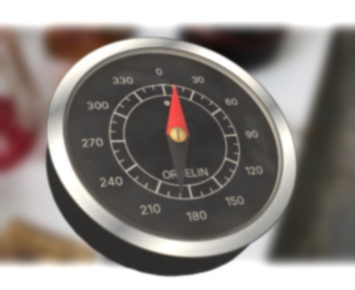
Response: 10
